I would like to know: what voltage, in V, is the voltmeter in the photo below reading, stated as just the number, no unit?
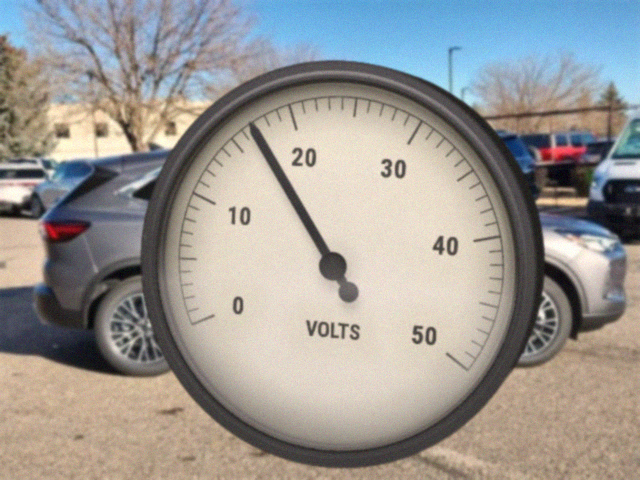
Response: 17
